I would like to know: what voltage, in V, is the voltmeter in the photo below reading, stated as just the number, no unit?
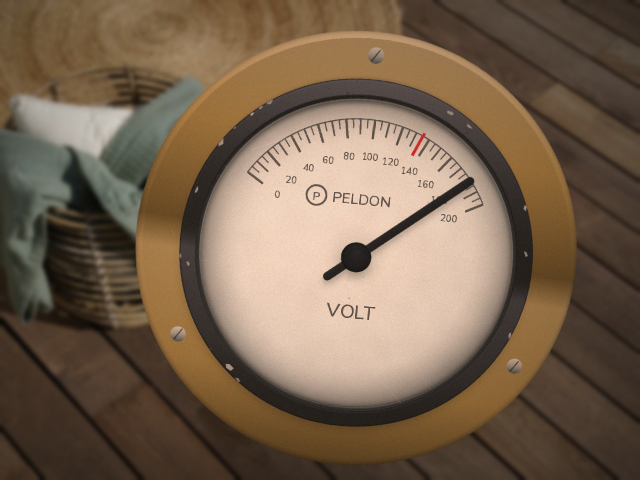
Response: 180
